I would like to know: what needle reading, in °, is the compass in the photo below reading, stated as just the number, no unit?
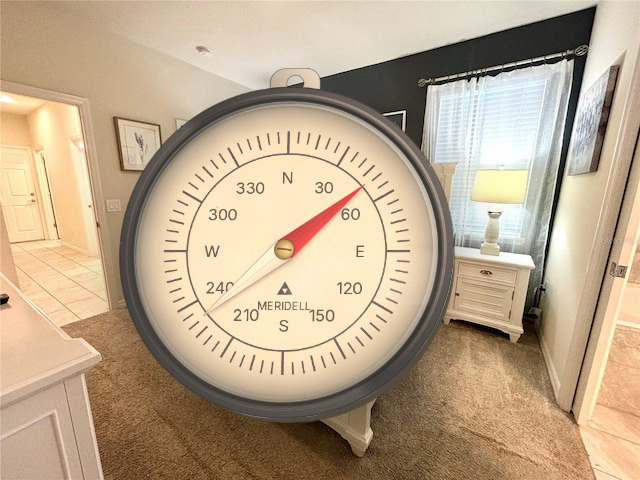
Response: 50
